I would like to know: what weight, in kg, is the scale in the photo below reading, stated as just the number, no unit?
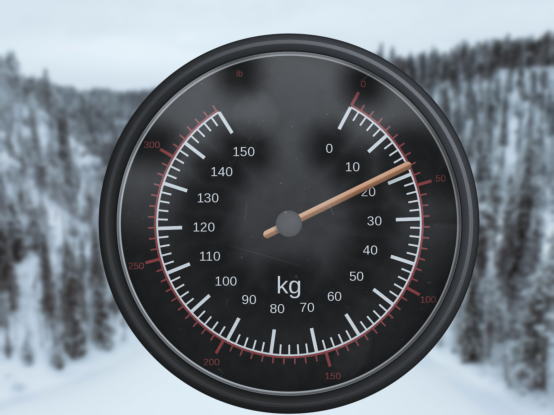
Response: 18
